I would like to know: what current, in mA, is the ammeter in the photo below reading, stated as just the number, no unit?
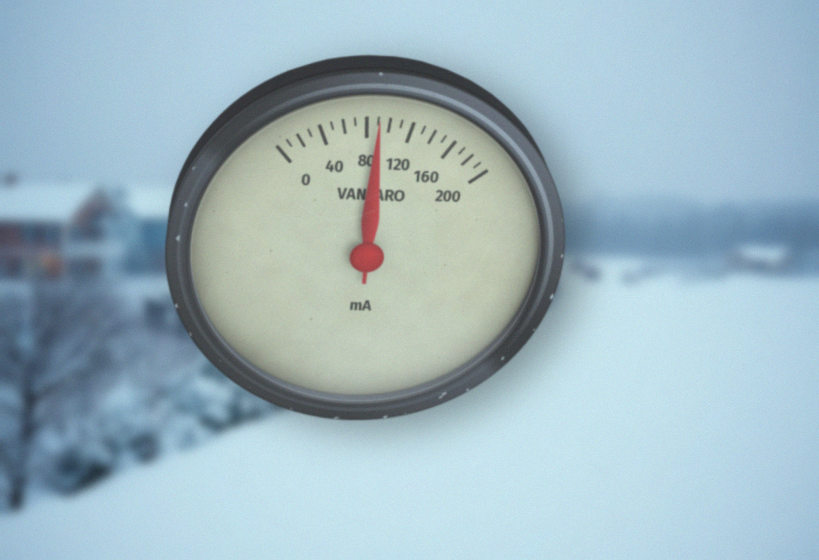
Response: 90
